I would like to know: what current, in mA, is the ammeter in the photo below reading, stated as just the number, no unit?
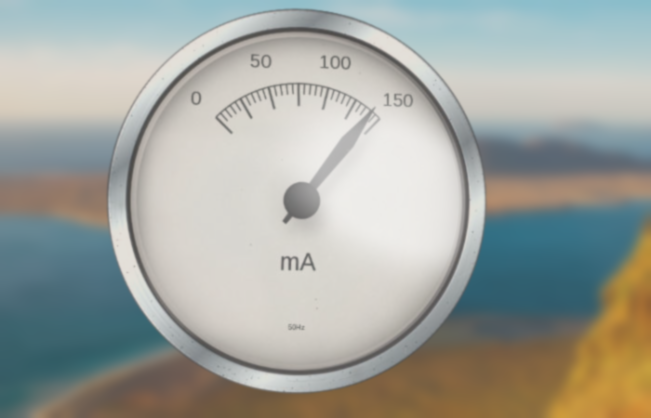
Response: 140
